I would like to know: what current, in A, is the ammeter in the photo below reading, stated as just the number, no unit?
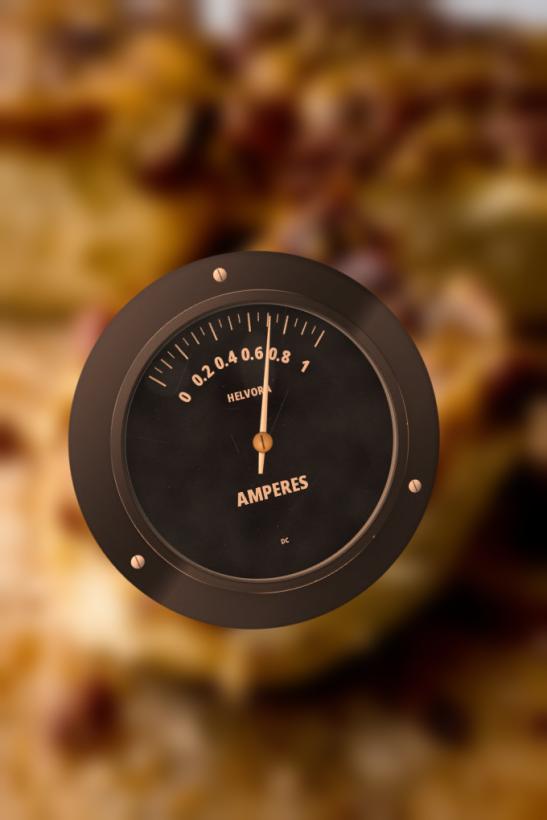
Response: 0.7
